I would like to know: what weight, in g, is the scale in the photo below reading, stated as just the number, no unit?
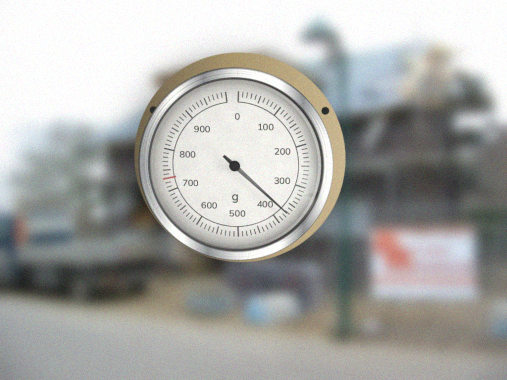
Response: 370
